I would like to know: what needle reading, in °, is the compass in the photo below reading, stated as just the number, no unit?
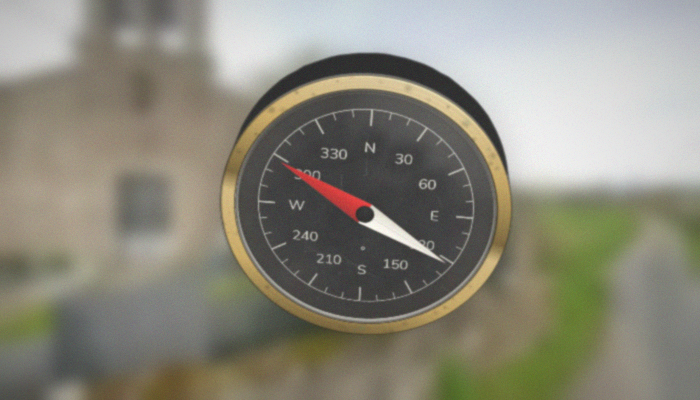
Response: 300
